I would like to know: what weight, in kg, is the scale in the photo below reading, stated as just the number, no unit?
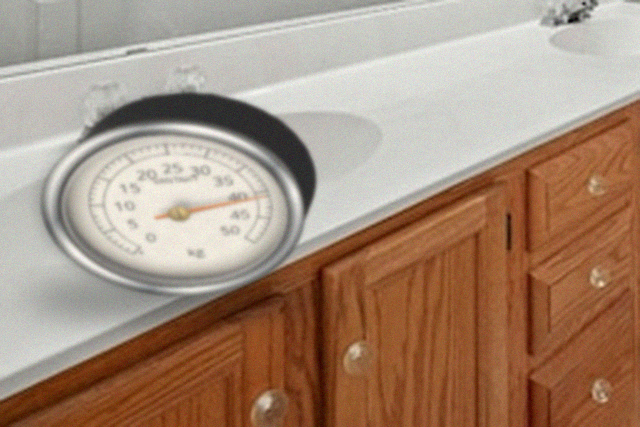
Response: 40
